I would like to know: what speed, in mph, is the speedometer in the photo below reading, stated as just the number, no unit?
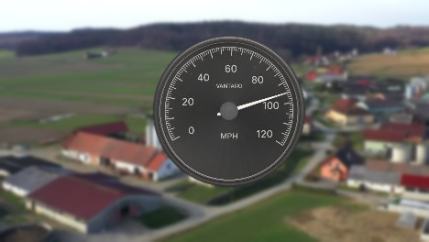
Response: 95
